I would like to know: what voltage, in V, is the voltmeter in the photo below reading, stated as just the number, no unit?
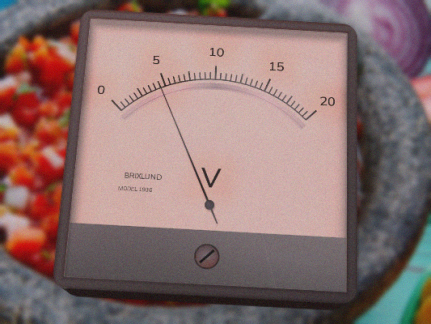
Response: 4.5
